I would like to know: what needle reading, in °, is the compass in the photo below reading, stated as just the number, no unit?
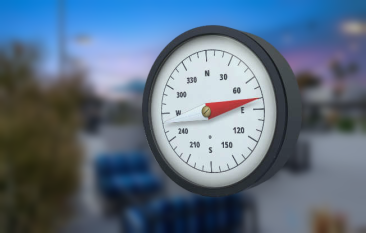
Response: 80
